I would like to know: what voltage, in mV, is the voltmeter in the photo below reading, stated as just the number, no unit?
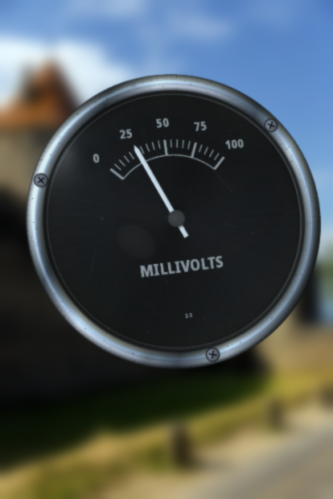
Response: 25
